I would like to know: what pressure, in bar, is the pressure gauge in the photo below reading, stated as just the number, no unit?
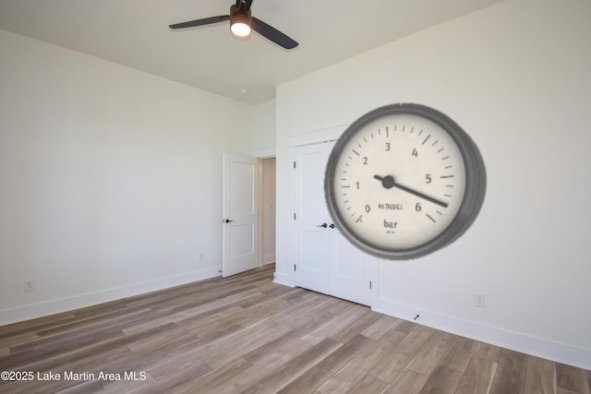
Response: 5.6
